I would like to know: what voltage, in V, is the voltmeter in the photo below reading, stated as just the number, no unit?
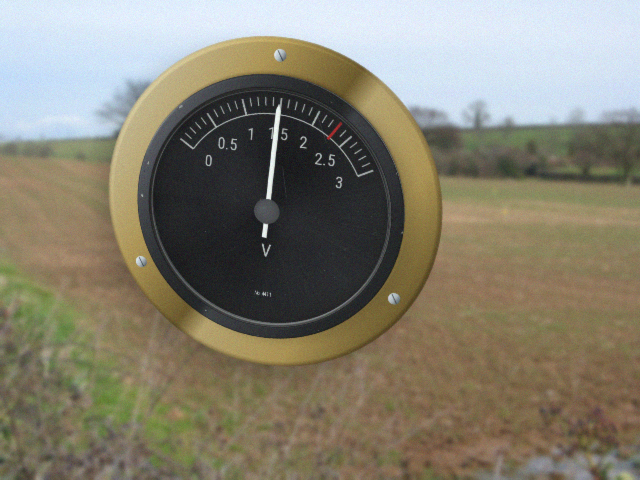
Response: 1.5
